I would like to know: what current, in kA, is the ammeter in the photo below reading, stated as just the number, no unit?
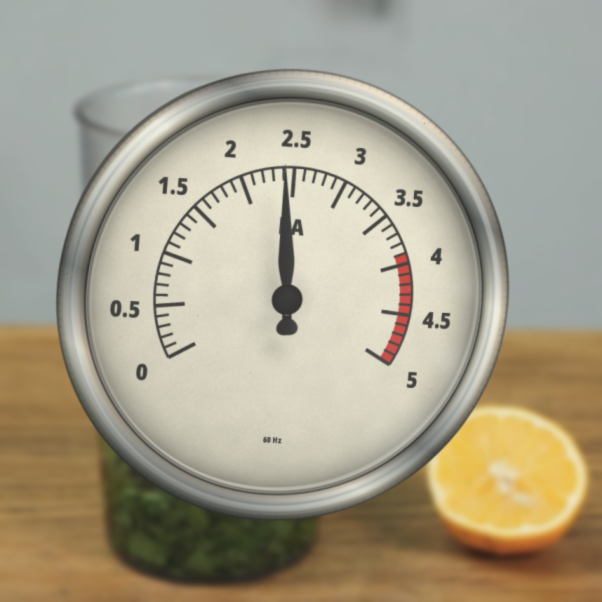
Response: 2.4
